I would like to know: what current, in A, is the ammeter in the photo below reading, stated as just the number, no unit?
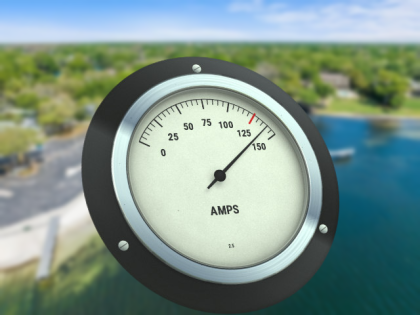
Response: 140
